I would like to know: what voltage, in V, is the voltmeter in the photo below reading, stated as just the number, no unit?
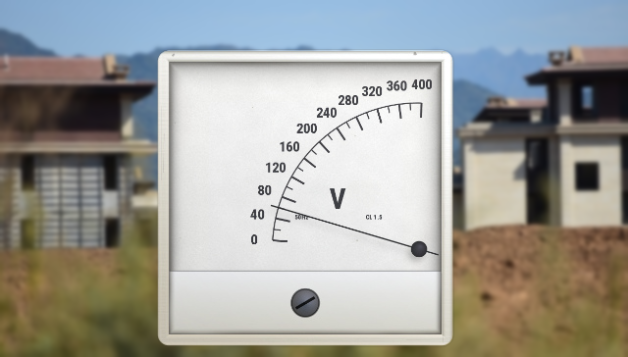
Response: 60
